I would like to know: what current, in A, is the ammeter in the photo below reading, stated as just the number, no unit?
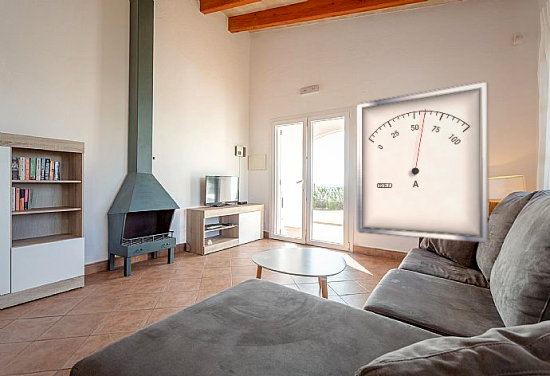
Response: 60
